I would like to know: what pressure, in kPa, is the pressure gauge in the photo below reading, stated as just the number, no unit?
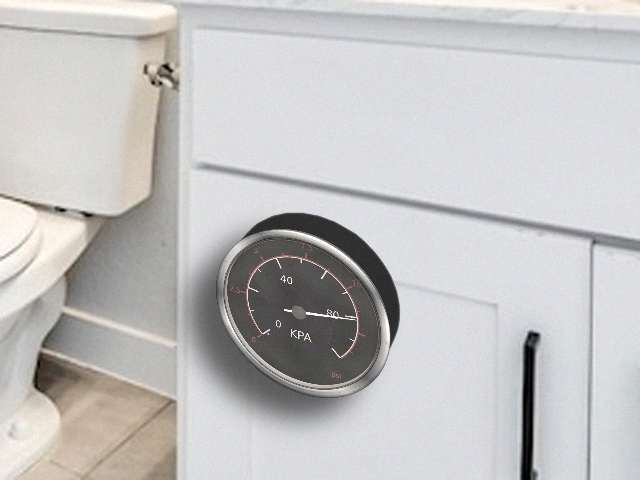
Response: 80
